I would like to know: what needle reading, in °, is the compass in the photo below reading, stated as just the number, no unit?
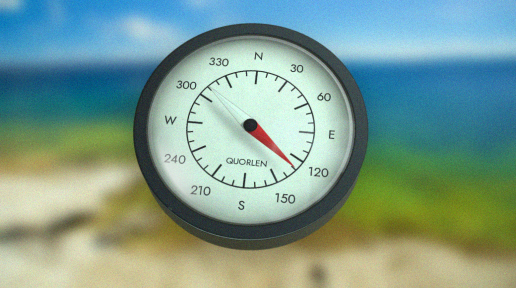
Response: 130
